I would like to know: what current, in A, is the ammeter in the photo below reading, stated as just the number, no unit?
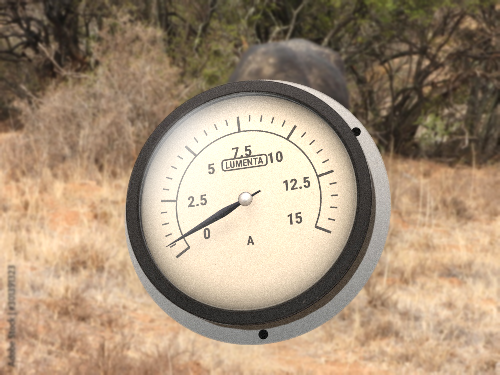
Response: 0.5
